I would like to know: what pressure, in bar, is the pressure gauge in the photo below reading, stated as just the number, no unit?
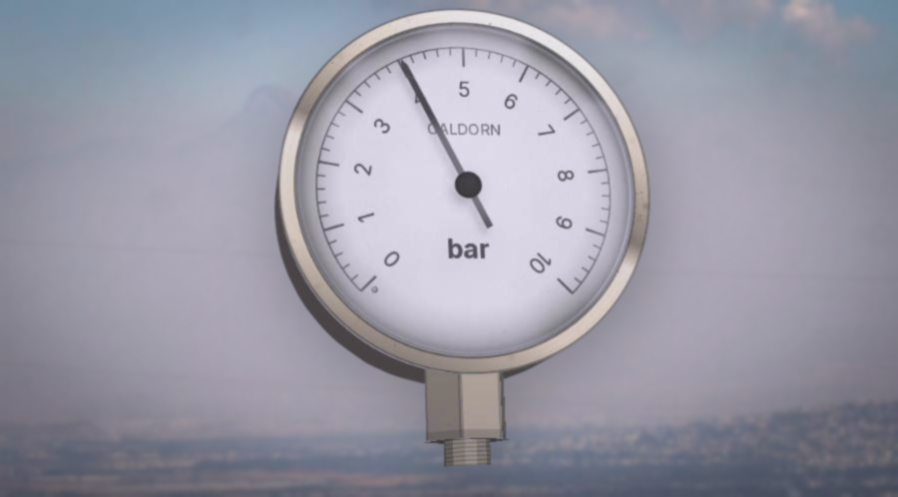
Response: 4
